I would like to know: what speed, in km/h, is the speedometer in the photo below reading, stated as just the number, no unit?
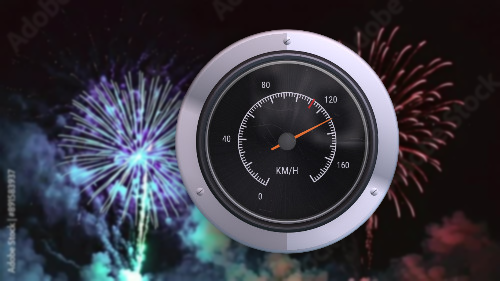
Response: 130
